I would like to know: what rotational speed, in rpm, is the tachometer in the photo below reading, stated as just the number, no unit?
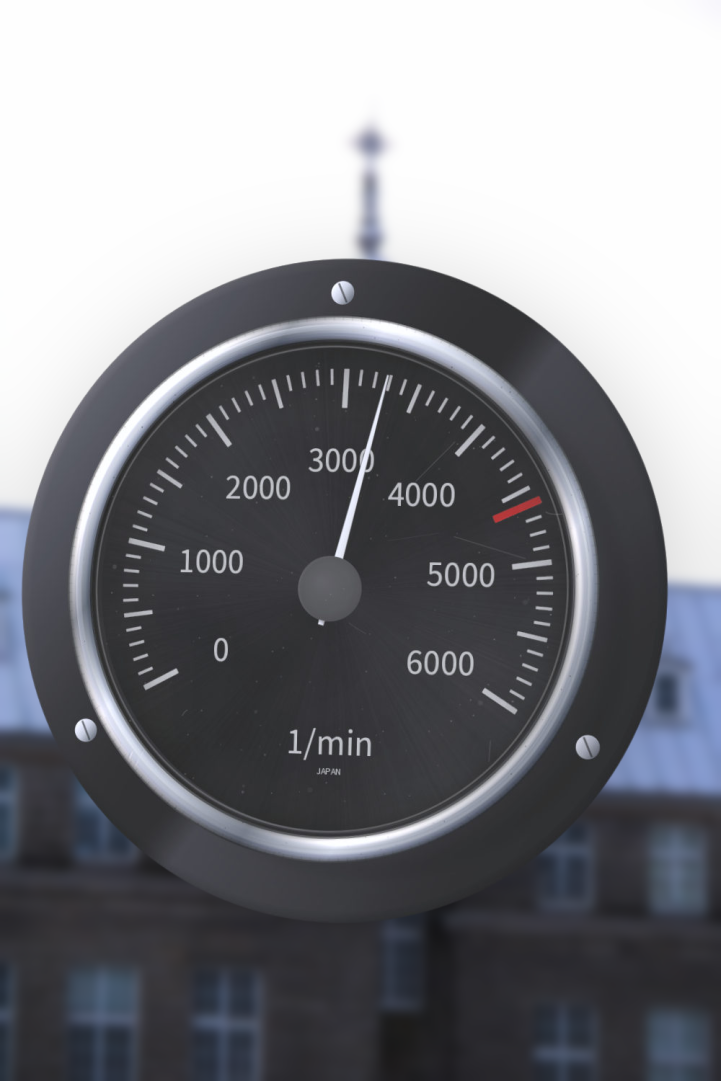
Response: 3300
